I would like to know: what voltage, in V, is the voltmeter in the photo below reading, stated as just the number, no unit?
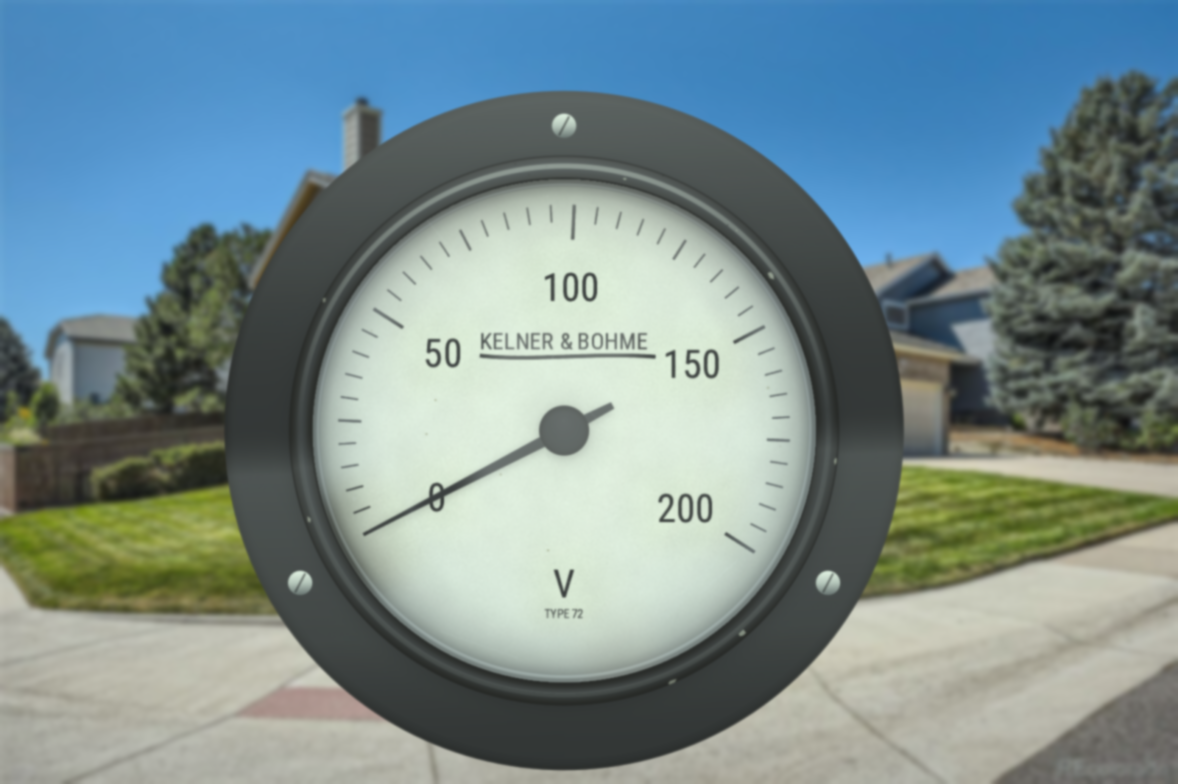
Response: 0
